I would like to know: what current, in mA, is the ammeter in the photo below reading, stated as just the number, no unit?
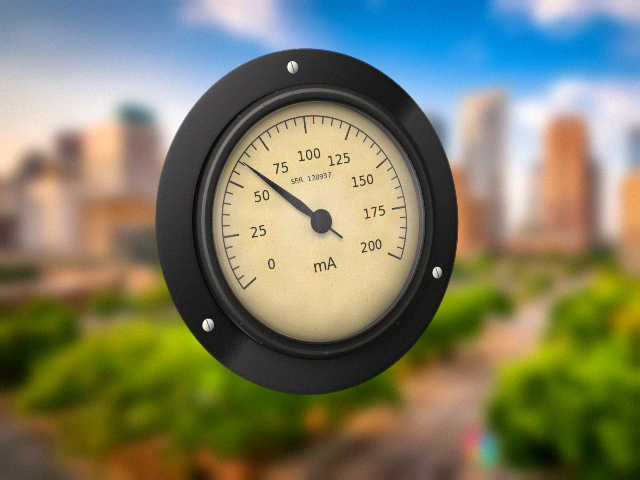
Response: 60
